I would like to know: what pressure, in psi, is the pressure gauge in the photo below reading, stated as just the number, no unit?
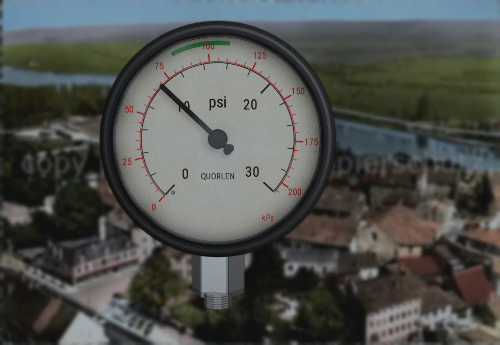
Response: 10
